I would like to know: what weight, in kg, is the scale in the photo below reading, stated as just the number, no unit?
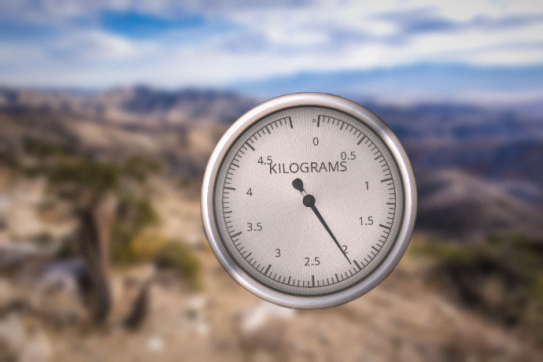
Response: 2.05
